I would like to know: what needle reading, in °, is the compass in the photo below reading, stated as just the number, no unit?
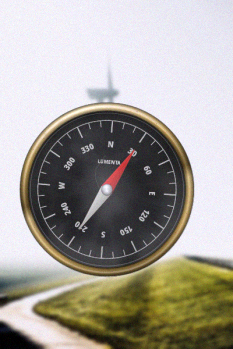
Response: 30
